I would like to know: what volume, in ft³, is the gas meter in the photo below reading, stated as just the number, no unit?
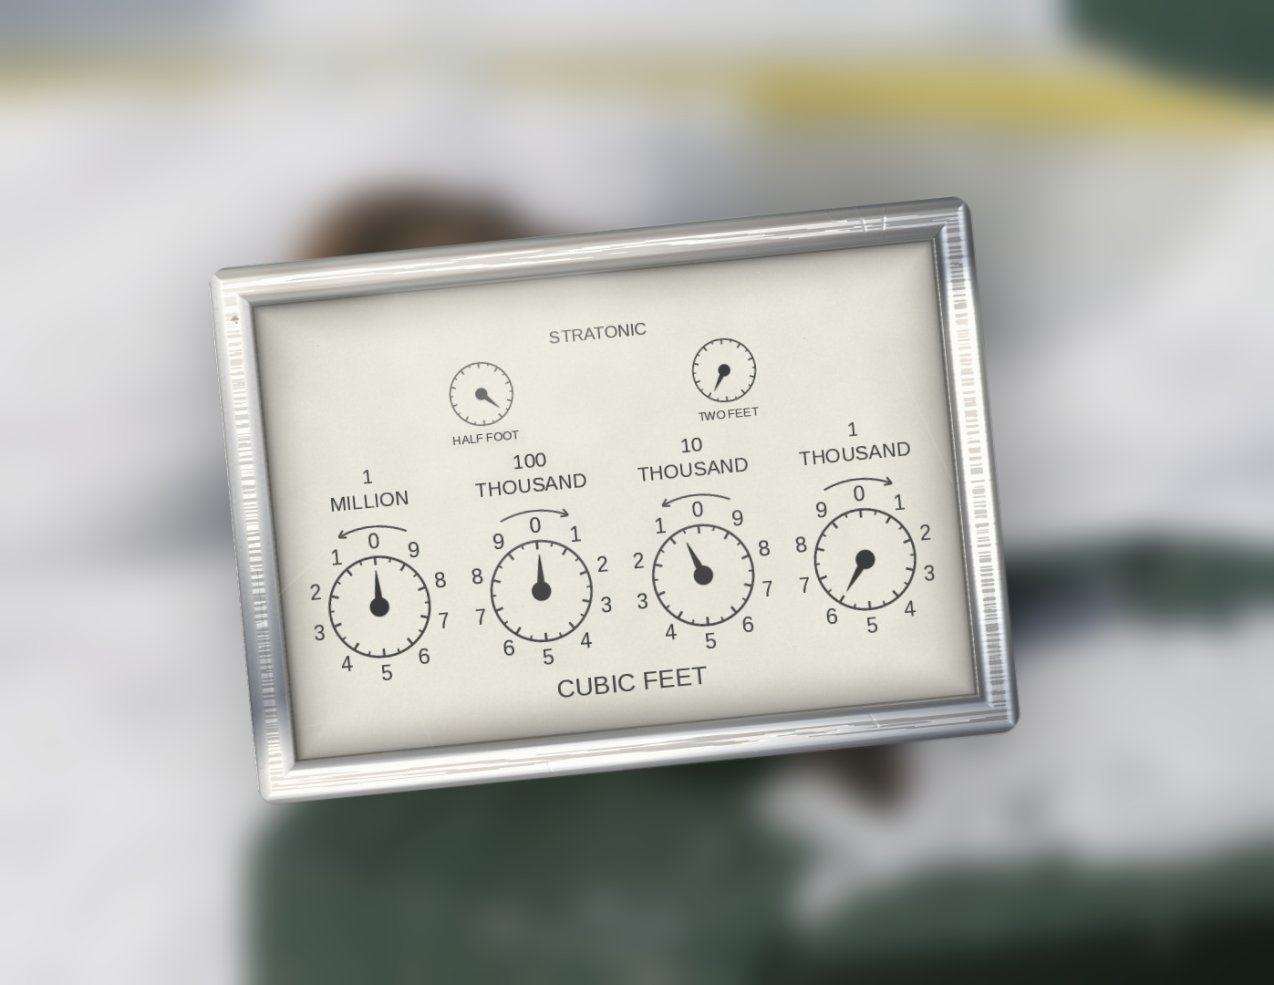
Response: 600
